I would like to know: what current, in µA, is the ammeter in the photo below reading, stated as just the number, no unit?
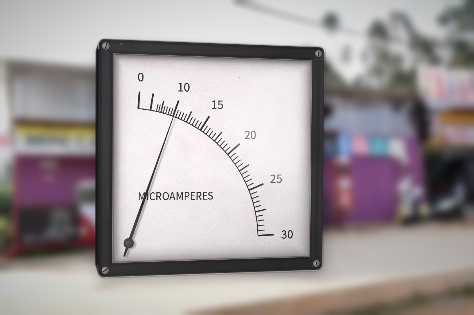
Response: 10
